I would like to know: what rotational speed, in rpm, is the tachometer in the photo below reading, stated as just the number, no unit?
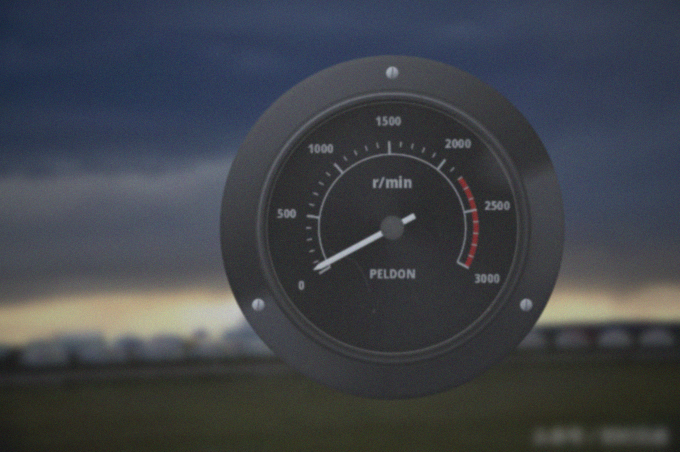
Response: 50
